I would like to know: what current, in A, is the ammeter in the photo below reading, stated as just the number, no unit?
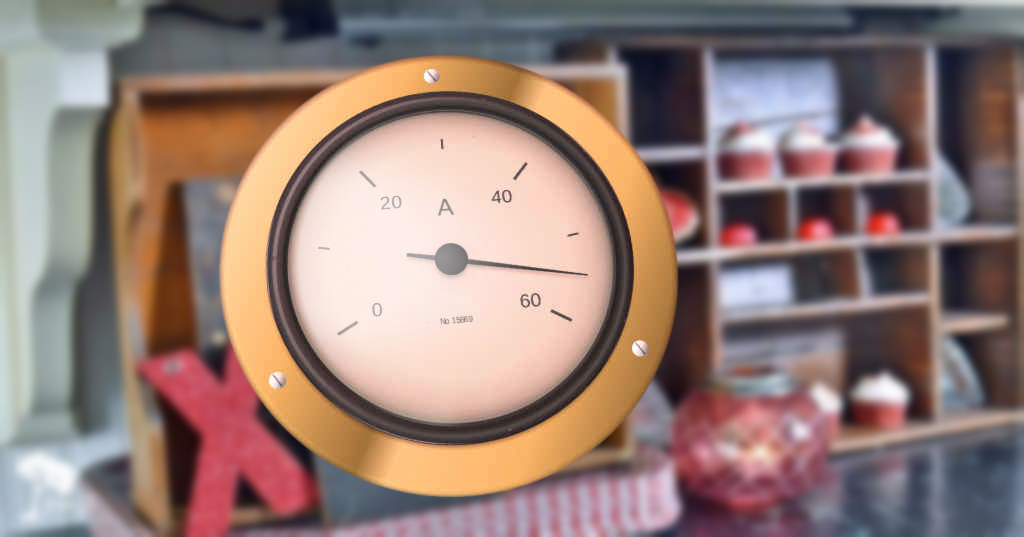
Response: 55
